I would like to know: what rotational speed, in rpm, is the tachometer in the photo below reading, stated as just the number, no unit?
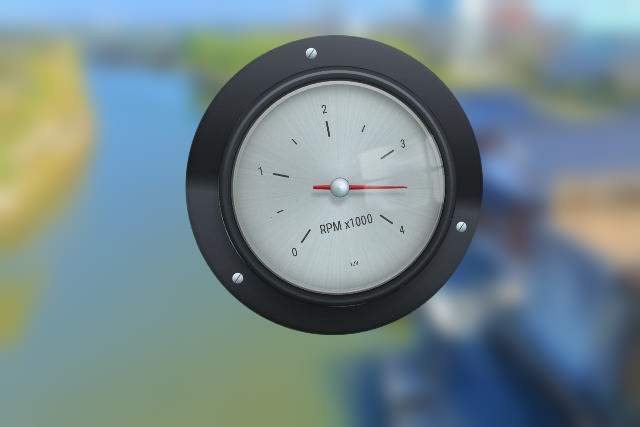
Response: 3500
